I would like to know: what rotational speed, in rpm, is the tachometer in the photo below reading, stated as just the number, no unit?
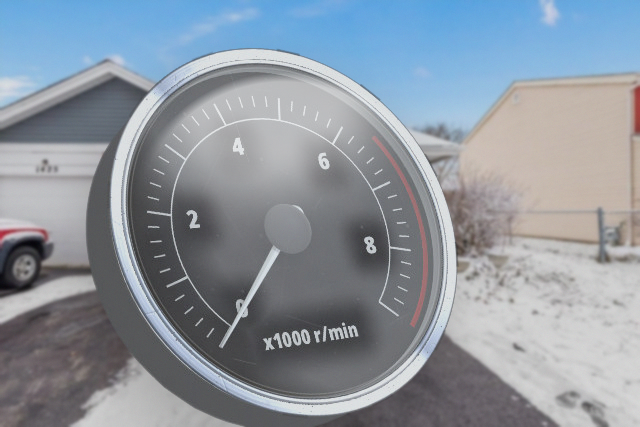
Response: 0
